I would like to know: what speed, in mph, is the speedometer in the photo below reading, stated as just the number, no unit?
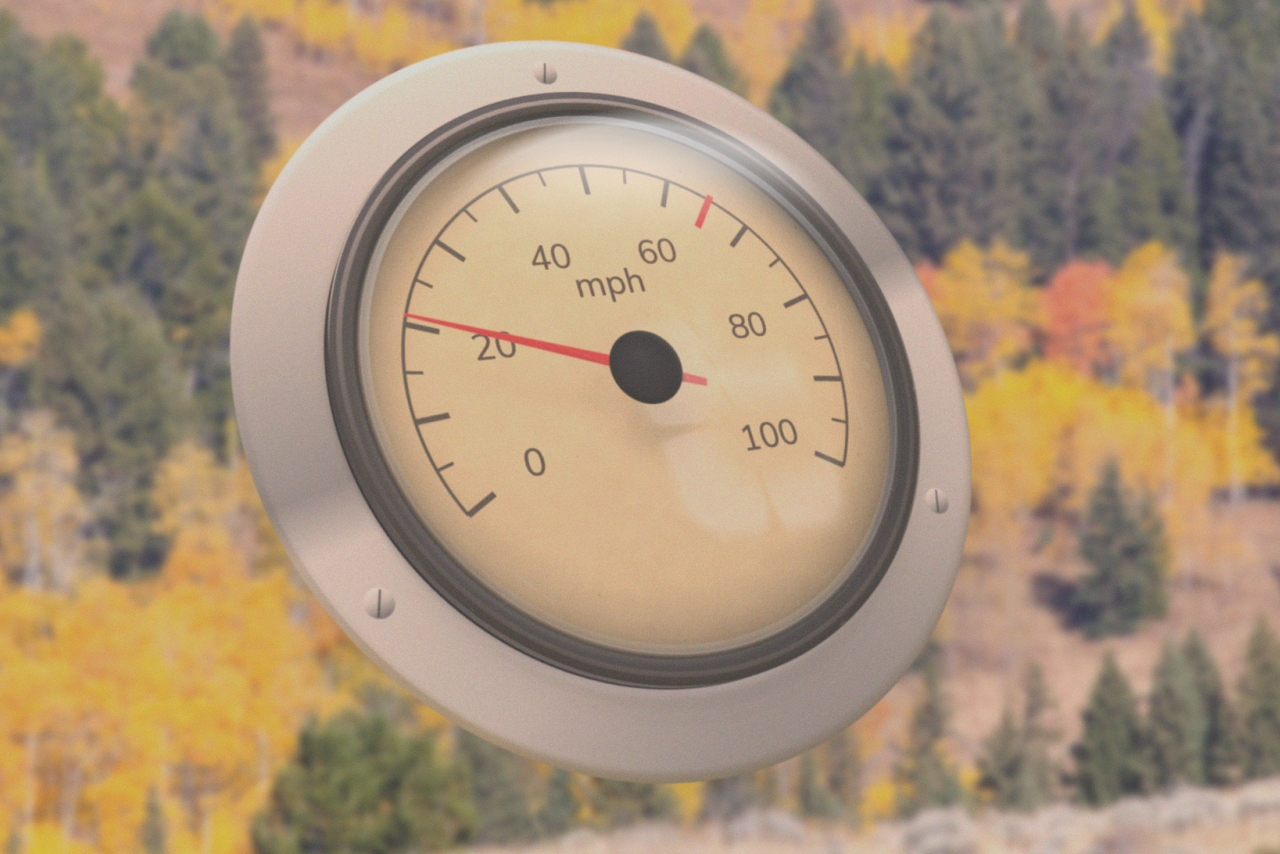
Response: 20
